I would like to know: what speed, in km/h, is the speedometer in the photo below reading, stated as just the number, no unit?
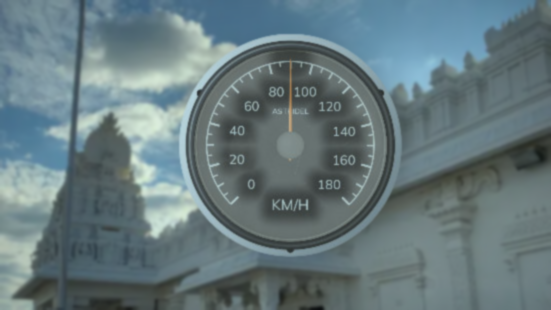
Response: 90
